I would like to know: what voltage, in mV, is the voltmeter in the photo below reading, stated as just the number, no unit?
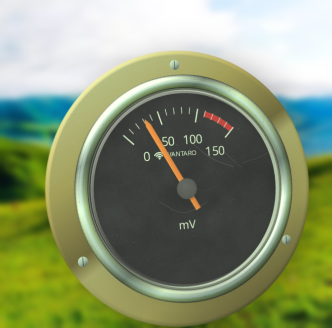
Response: 30
